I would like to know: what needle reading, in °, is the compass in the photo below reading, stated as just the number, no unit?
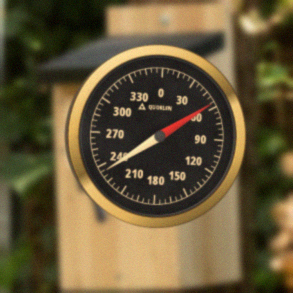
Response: 55
